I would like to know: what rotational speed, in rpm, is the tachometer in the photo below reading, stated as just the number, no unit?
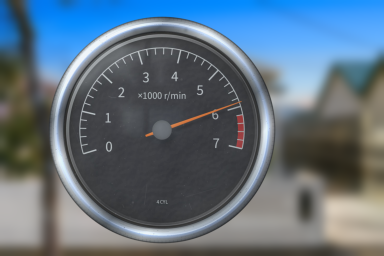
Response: 5900
